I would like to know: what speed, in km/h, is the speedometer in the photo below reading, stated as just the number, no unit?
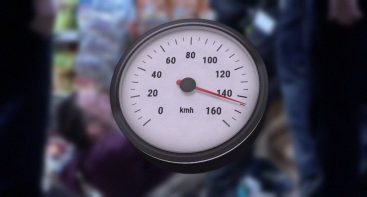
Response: 145
